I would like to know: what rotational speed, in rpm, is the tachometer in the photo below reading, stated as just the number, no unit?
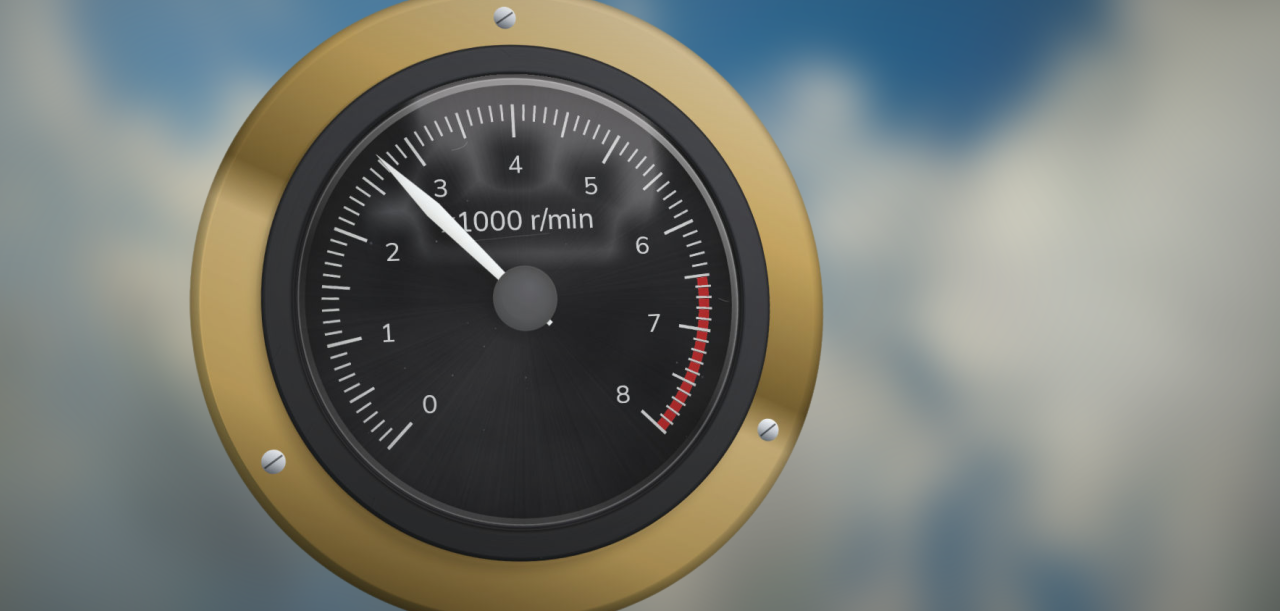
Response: 2700
